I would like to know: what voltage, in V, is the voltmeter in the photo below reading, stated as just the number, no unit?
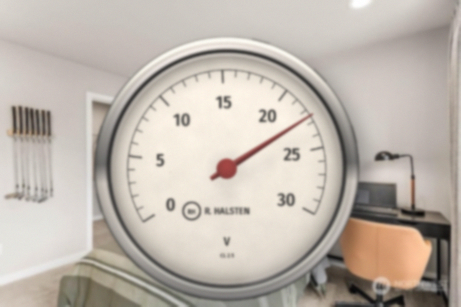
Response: 22.5
